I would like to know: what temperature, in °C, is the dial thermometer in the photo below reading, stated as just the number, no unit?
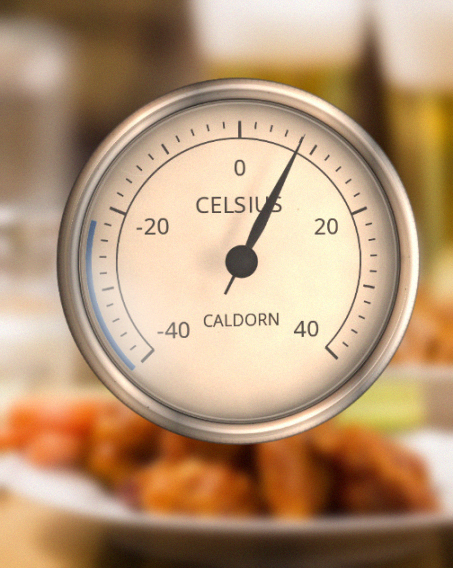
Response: 8
